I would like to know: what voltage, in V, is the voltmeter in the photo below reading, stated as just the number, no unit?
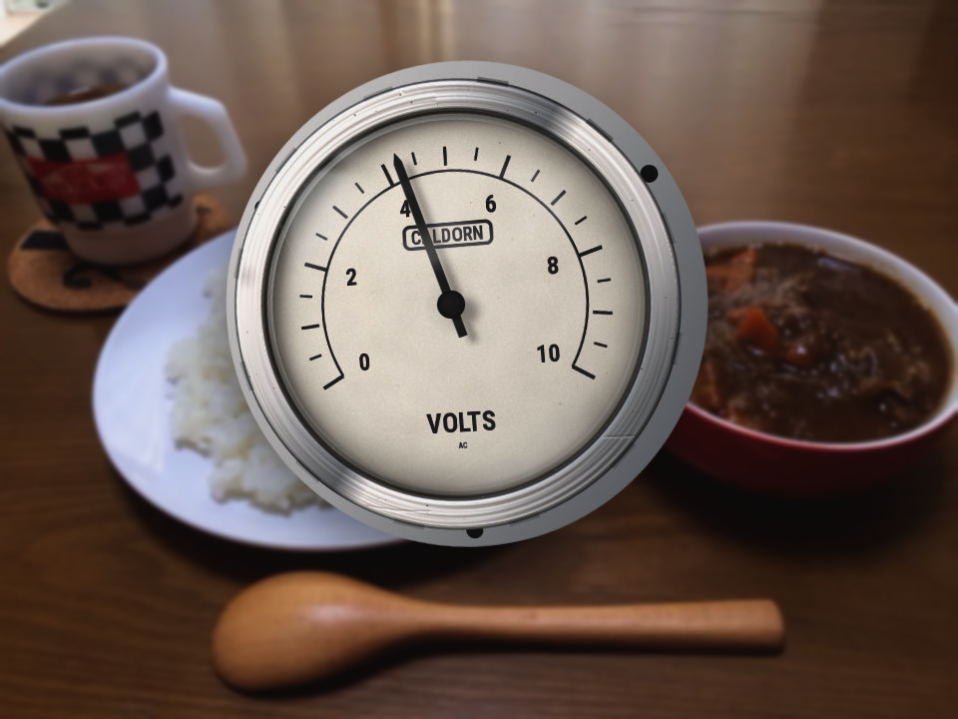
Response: 4.25
